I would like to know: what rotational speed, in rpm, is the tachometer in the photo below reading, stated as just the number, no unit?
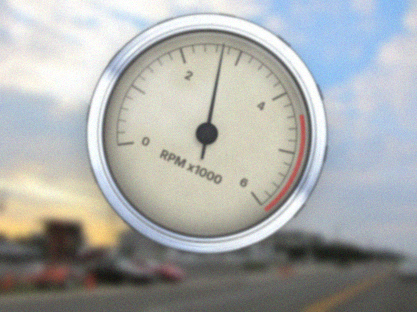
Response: 2700
